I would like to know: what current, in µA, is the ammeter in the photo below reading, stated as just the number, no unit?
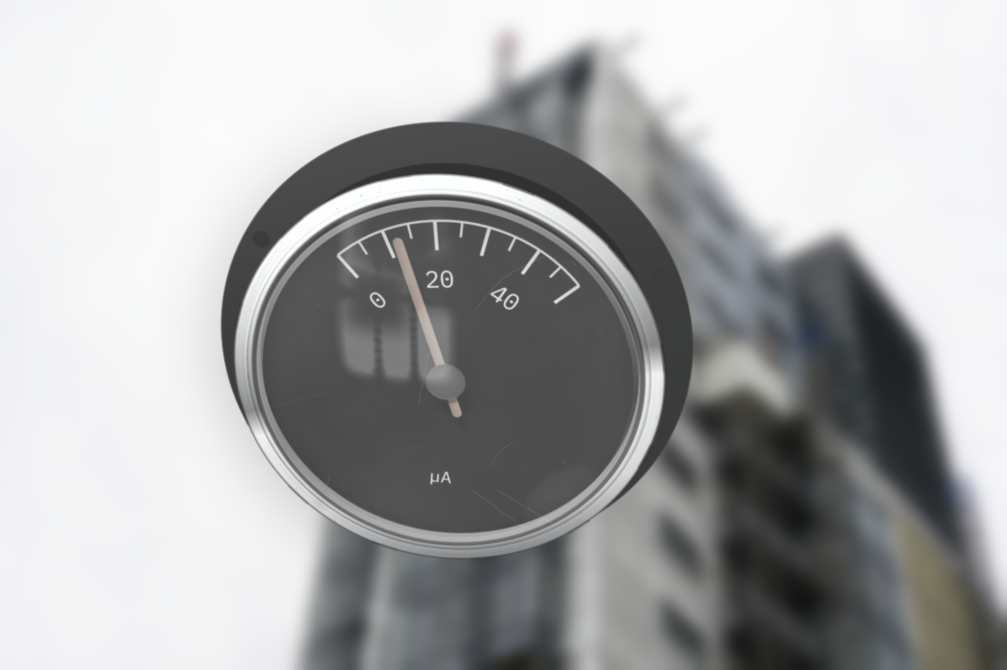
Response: 12.5
